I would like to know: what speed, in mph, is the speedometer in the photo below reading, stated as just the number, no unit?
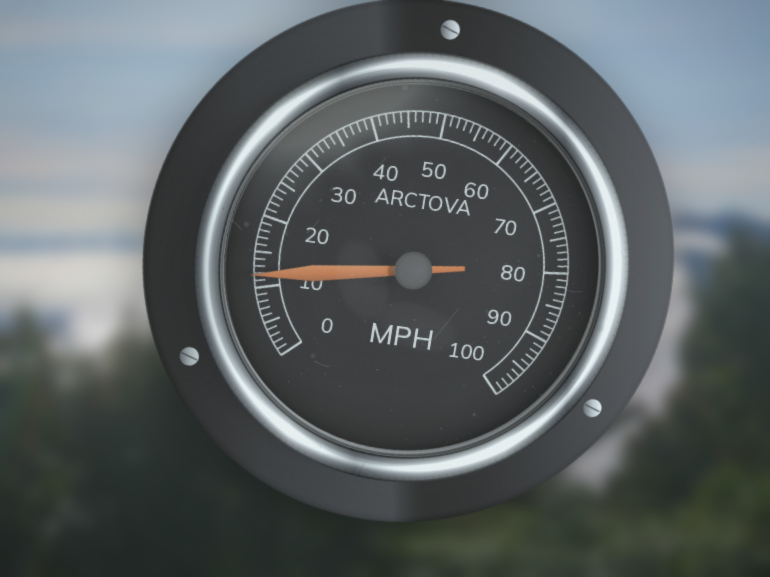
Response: 12
